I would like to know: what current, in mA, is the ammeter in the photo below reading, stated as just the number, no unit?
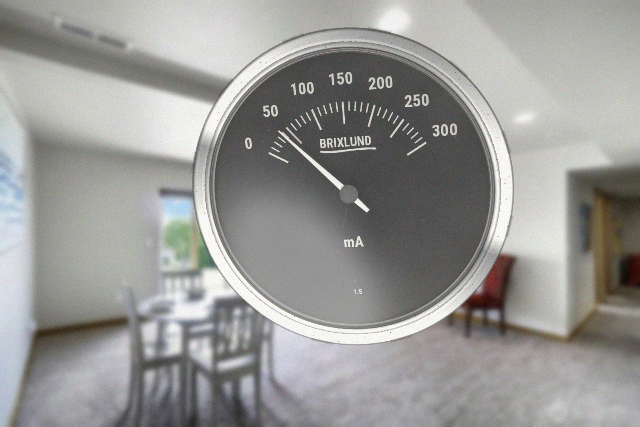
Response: 40
